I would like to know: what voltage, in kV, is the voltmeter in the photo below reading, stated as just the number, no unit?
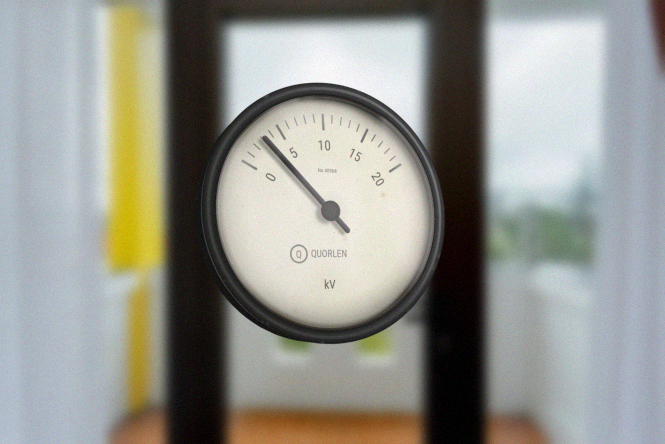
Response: 3
